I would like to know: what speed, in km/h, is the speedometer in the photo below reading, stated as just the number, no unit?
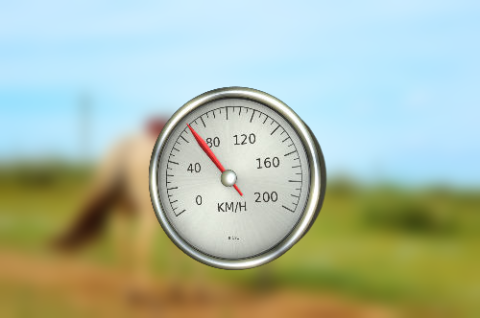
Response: 70
